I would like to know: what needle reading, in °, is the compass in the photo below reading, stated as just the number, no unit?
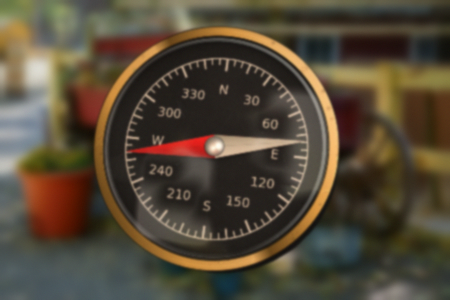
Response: 260
